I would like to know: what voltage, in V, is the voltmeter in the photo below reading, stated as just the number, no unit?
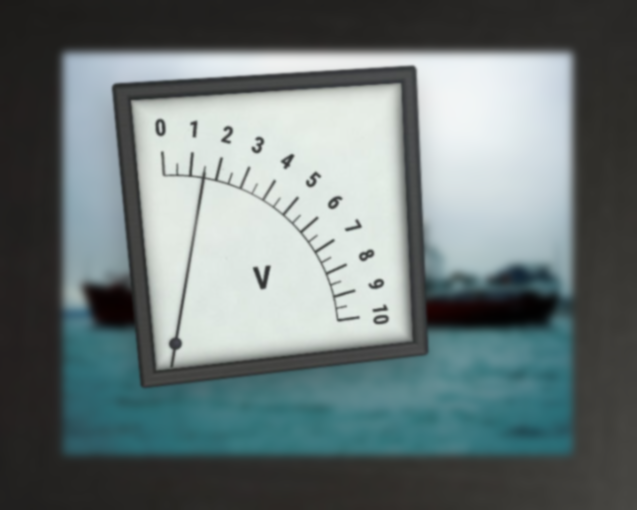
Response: 1.5
